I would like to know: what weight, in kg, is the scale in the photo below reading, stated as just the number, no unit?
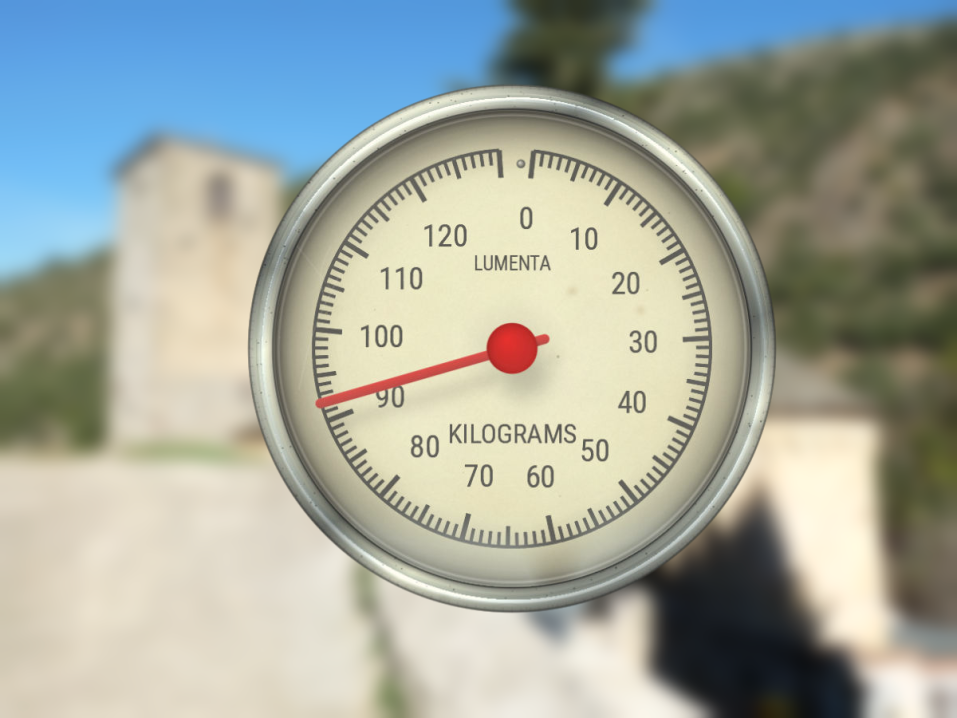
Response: 92
